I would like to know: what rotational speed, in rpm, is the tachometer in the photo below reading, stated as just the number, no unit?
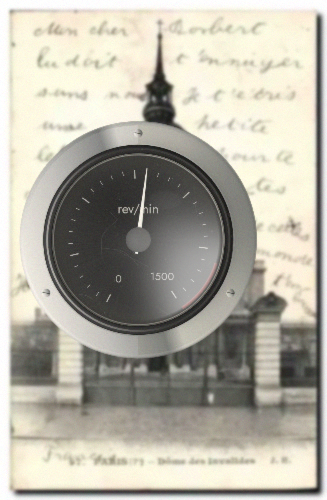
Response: 800
